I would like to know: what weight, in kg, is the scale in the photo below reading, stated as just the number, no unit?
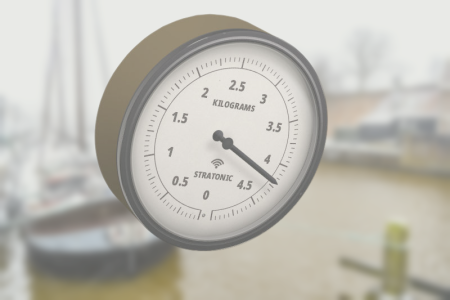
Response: 4.2
